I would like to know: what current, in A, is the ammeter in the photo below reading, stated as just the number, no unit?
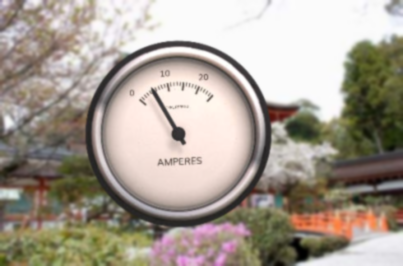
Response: 5
